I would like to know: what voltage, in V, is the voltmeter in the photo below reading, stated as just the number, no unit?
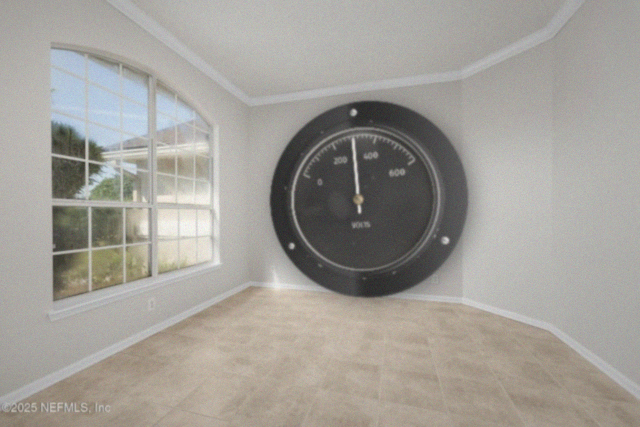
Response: 300
